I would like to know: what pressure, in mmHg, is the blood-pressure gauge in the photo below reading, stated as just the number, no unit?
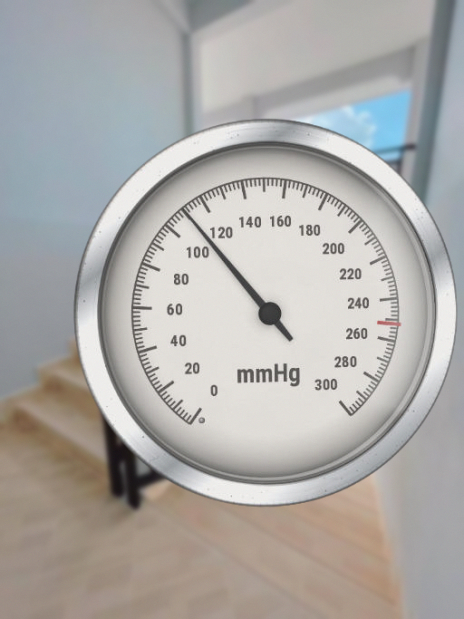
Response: 110
